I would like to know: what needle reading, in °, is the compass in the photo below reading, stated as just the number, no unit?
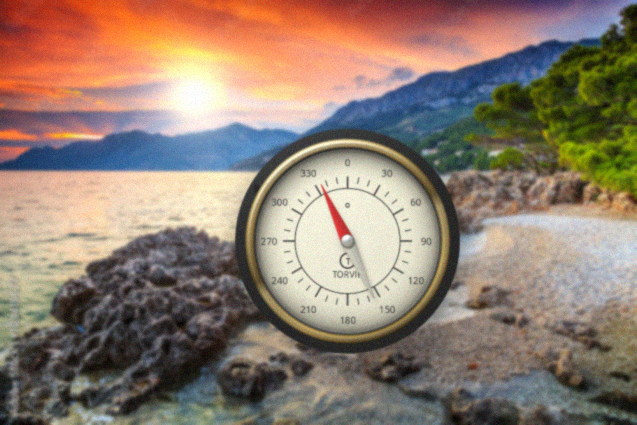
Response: 335
